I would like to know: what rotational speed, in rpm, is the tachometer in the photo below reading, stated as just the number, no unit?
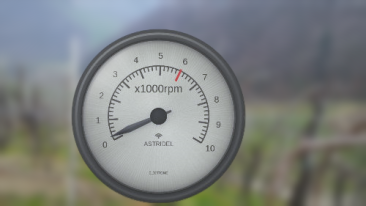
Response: 200
